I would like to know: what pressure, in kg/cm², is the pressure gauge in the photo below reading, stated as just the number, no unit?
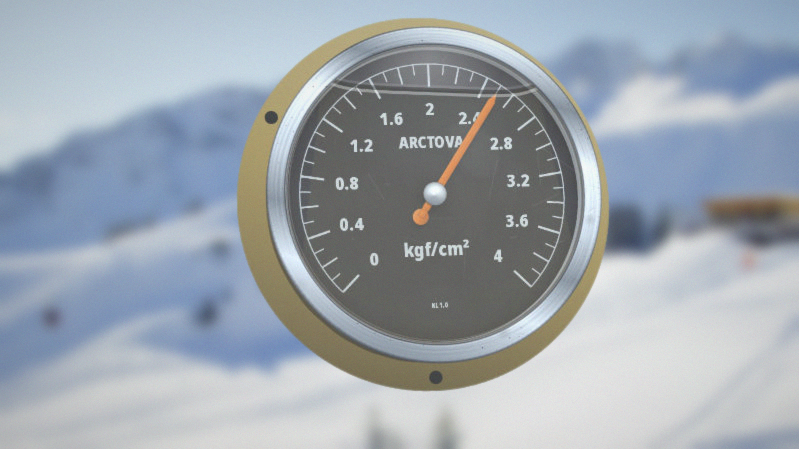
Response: 2.5
